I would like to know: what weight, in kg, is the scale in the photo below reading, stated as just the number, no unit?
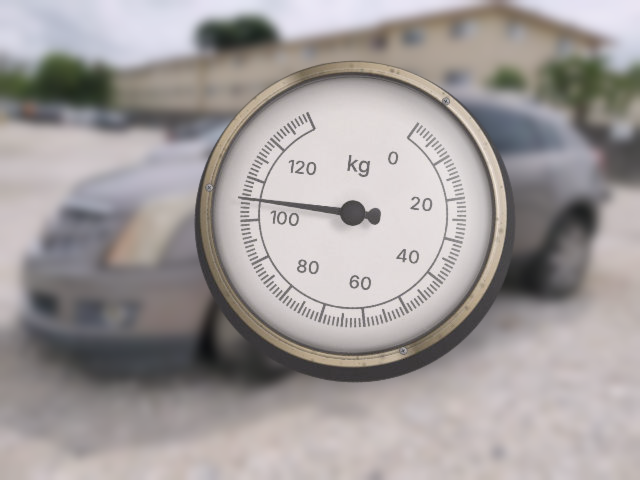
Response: 105
